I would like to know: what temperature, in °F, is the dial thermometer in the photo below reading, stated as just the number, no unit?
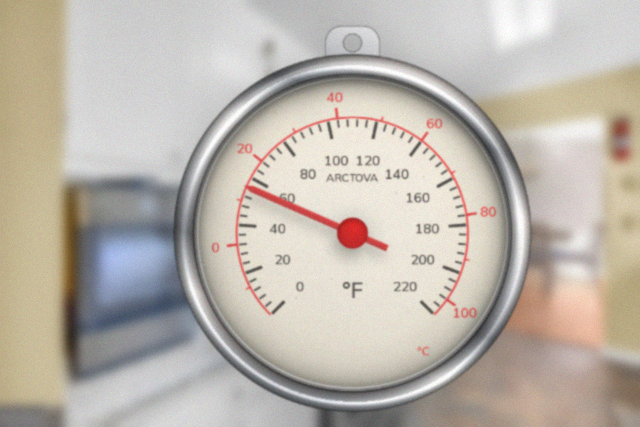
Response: 56
